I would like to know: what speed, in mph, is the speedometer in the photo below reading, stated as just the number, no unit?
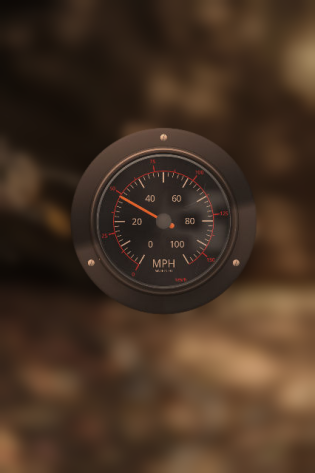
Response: 30
